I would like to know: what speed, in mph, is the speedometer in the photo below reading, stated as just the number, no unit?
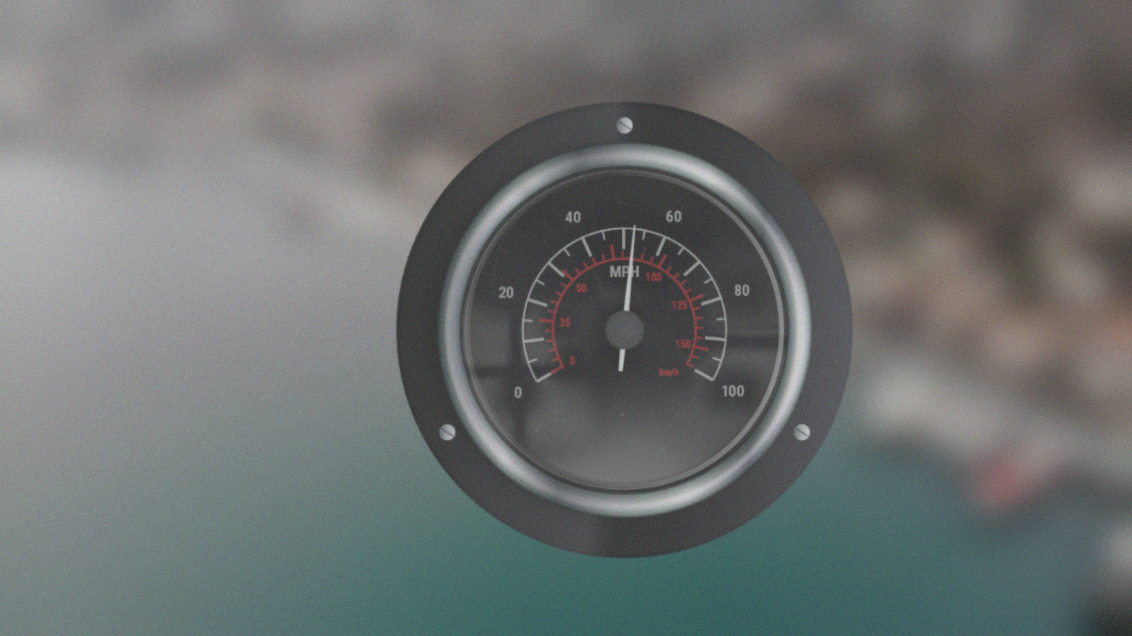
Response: 52.5
